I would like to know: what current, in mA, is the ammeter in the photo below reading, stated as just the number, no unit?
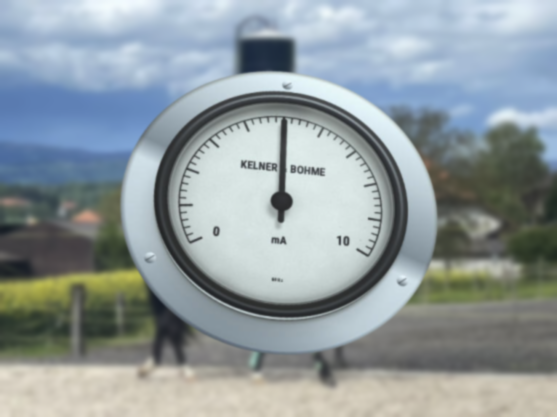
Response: 5
